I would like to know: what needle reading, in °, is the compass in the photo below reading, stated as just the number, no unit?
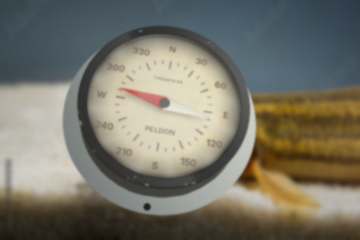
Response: 280
